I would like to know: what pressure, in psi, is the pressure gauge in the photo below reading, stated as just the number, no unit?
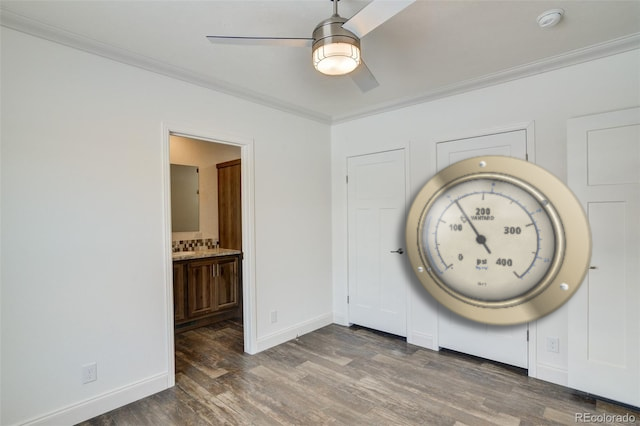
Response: 150
